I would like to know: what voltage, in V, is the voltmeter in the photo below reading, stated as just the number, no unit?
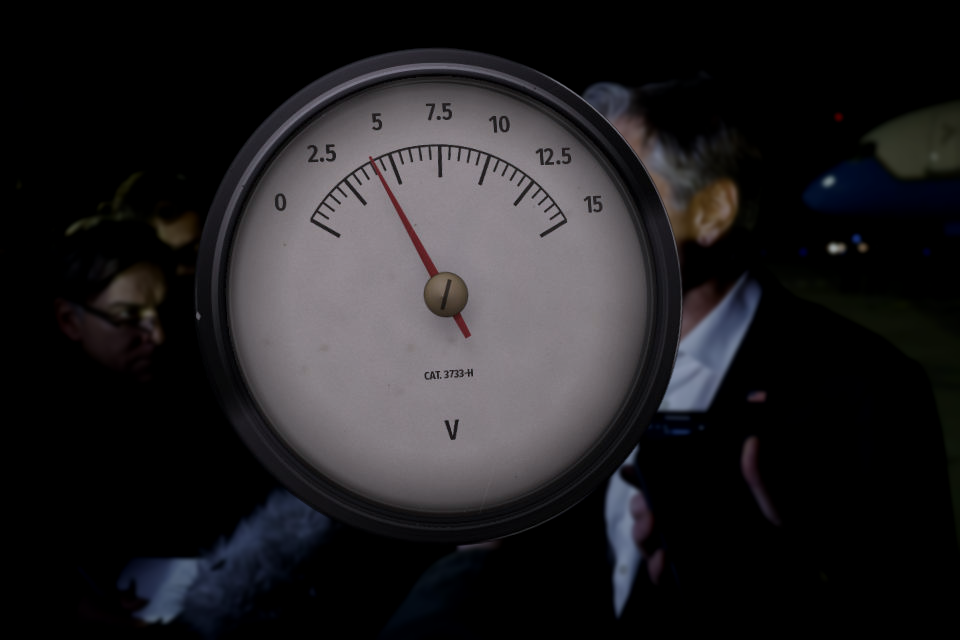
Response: 4
